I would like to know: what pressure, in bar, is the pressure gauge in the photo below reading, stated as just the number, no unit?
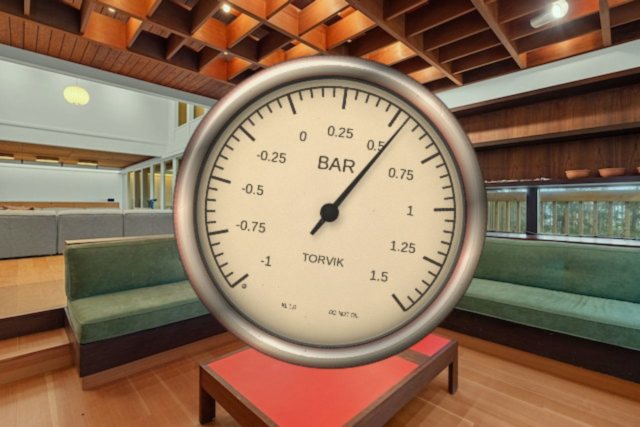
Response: 0.55
